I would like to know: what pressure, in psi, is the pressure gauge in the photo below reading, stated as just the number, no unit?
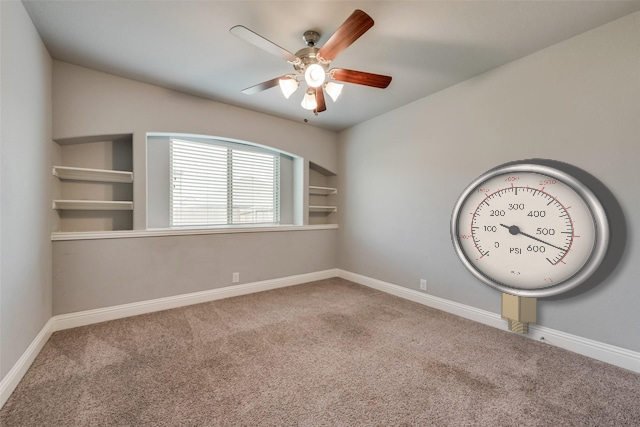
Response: 550
